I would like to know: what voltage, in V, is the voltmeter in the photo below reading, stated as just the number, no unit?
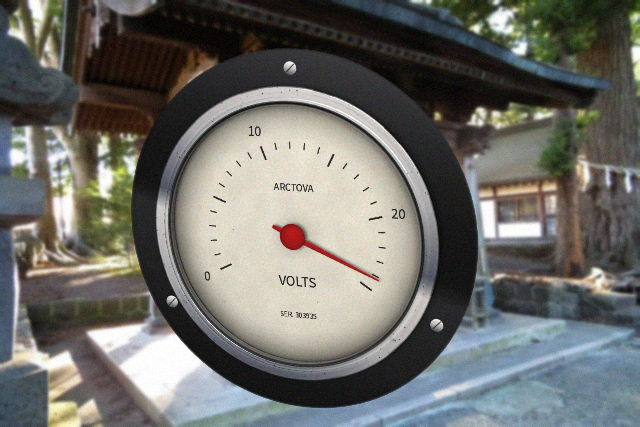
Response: 24
